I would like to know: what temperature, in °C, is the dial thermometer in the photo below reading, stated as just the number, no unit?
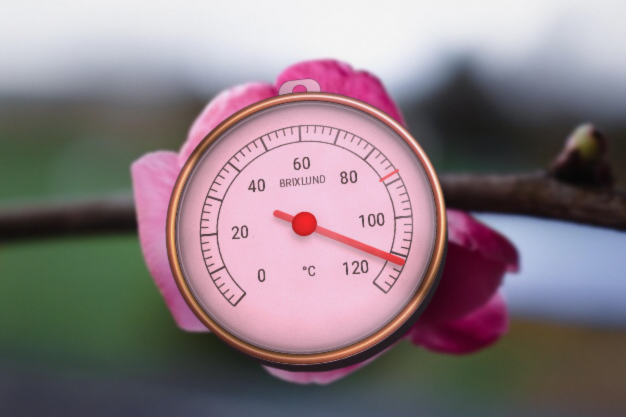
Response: 112
